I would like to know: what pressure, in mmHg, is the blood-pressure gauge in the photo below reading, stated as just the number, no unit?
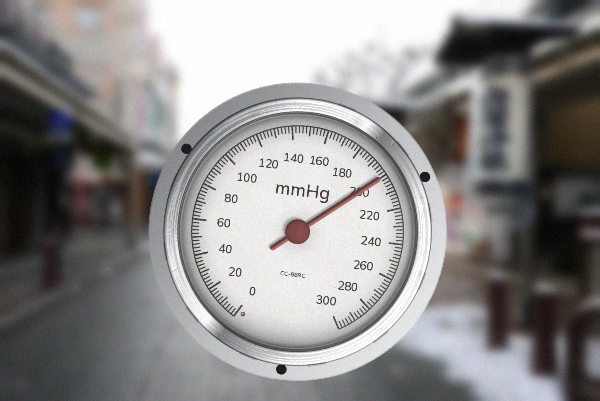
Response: 200
